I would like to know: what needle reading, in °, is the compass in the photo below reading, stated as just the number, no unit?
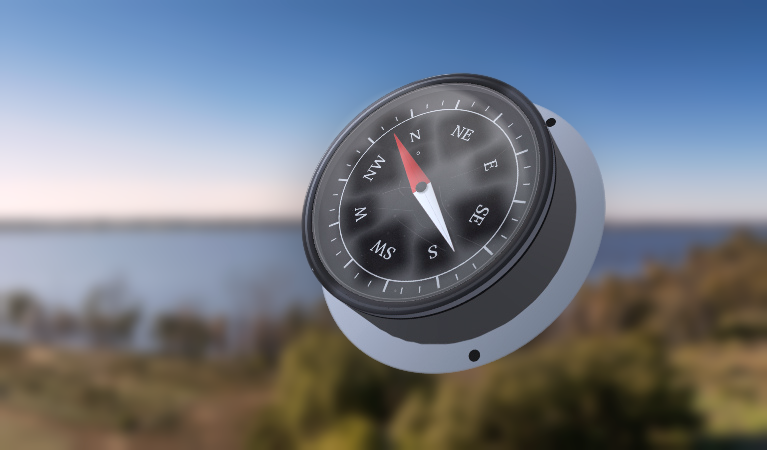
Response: 345
